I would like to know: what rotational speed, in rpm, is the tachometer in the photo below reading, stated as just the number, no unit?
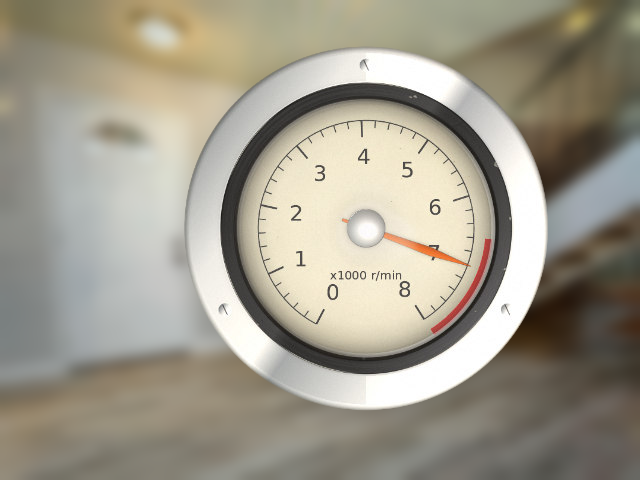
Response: 7000
